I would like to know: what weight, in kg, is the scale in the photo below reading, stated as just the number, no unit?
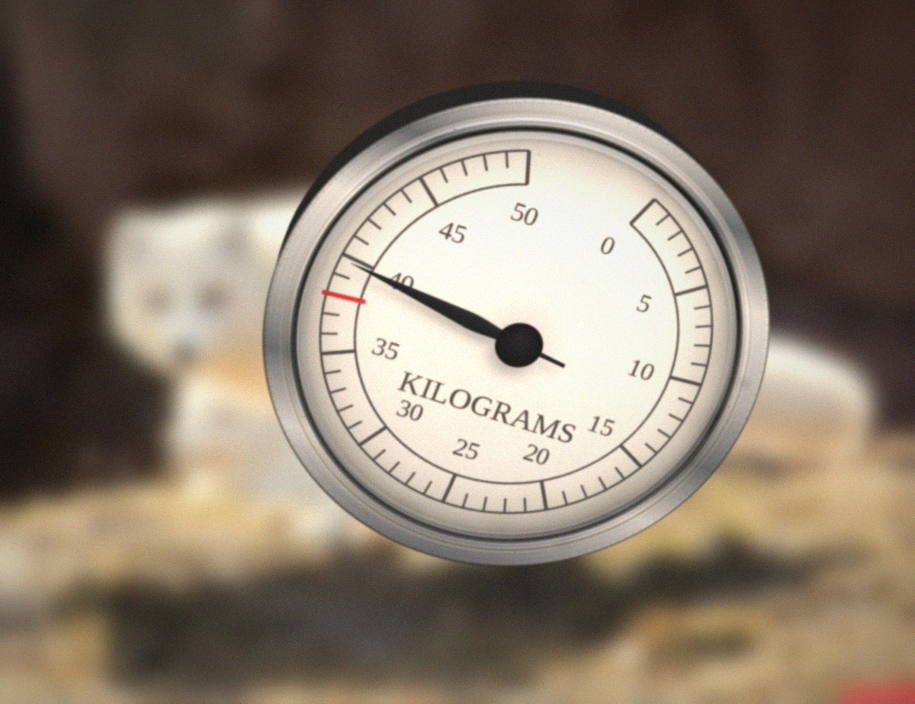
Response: 40
